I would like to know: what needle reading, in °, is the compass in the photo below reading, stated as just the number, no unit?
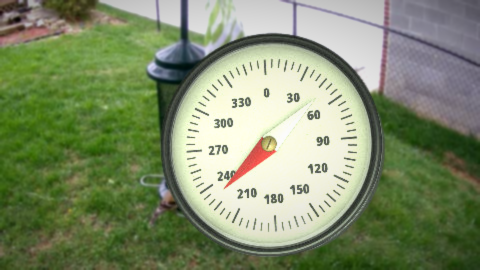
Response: 230
